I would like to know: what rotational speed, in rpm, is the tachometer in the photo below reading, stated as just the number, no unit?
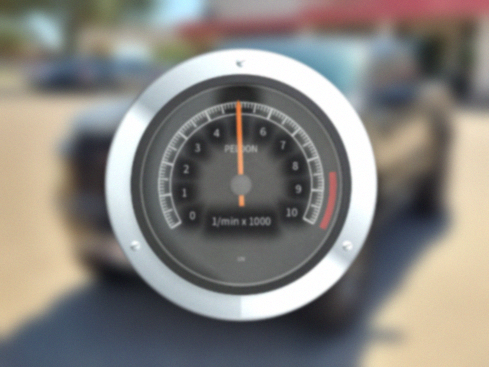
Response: 5000
